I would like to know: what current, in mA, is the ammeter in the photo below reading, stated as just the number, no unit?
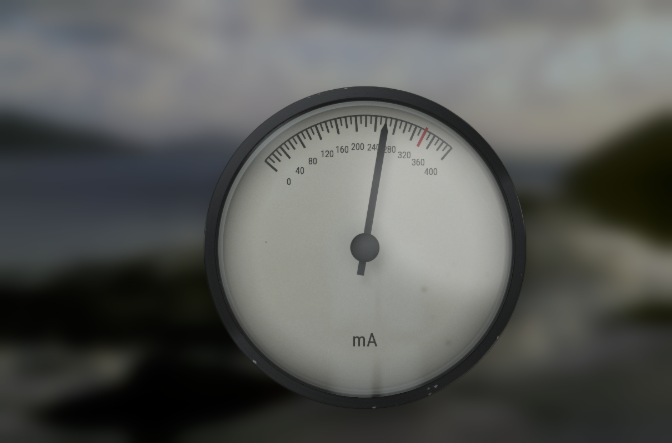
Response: 260
